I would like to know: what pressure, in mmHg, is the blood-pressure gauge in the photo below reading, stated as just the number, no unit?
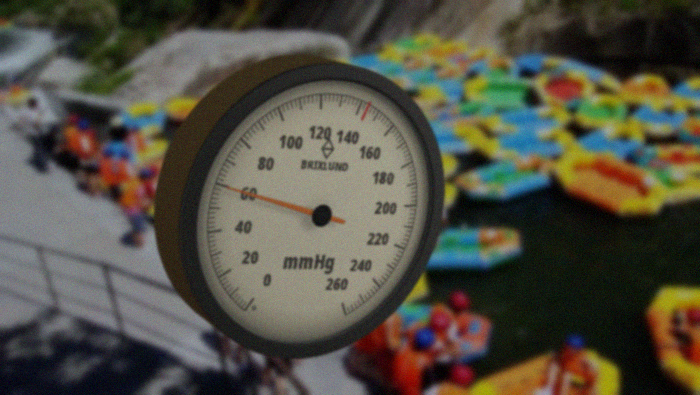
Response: 60
